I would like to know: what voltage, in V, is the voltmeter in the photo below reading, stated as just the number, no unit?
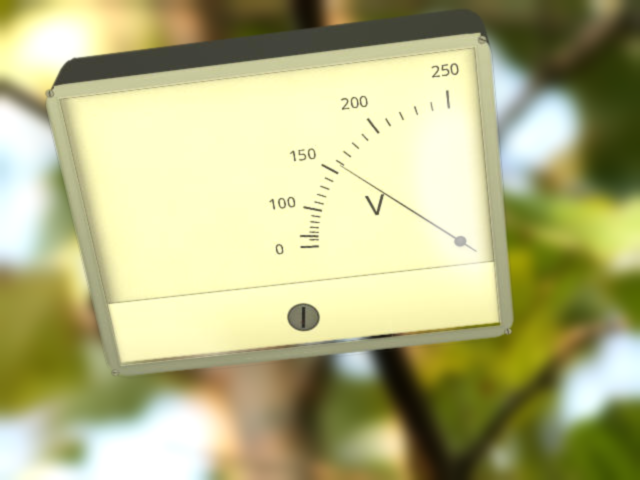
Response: 160
